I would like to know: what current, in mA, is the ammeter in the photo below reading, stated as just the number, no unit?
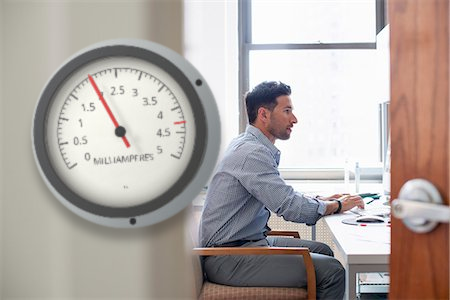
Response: 2
